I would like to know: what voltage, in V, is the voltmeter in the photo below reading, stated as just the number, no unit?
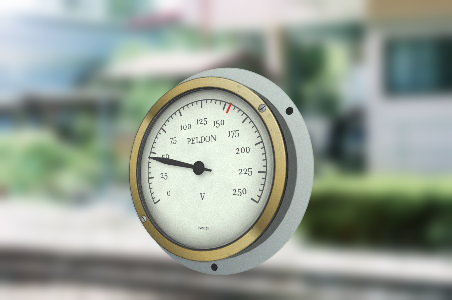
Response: 45
